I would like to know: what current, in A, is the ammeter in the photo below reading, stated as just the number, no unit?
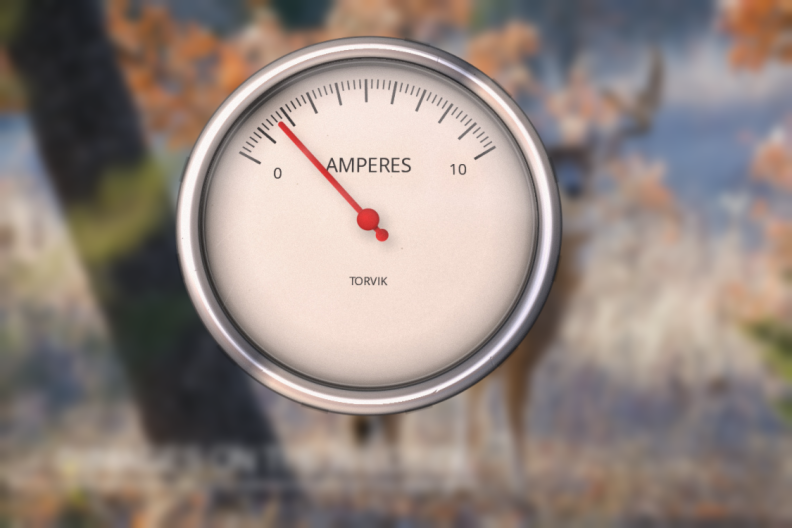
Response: 1.6
